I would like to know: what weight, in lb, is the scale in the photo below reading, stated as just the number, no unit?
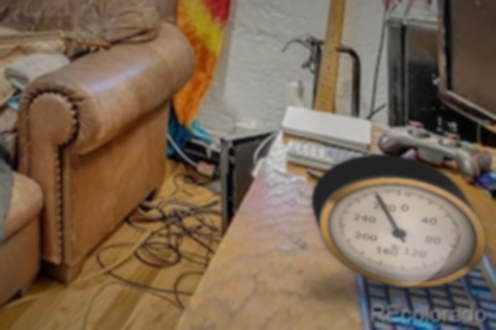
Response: 280
